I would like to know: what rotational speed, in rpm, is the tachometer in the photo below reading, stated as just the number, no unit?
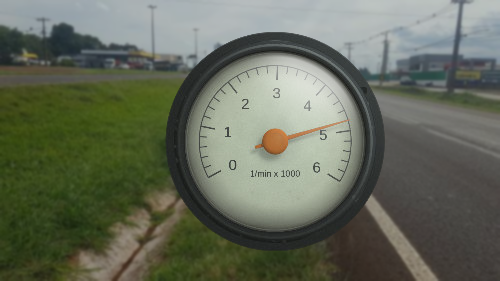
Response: 4800
